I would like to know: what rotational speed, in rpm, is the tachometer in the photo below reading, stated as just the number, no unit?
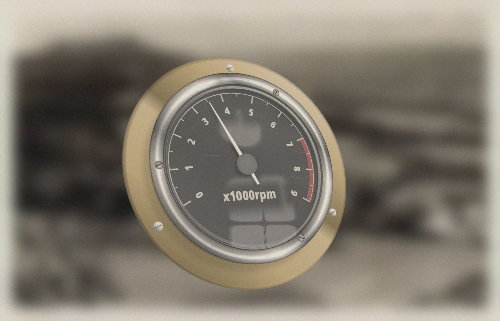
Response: 3500
